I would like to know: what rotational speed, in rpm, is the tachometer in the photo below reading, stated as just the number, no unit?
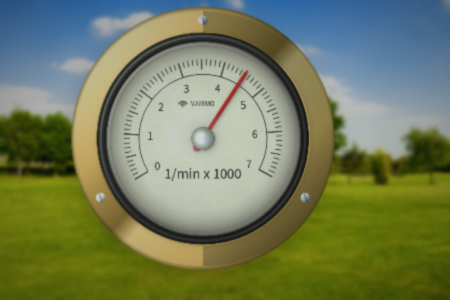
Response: 4500
